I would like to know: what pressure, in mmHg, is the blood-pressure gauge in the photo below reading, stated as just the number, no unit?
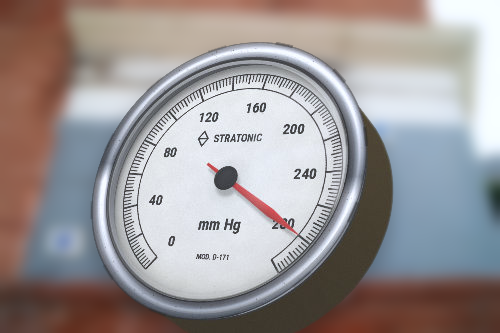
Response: 280
